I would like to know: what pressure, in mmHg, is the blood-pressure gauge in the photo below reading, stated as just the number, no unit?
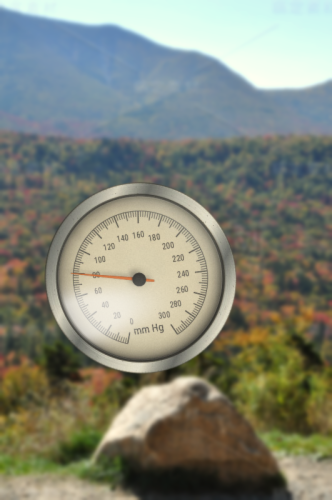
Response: 80
